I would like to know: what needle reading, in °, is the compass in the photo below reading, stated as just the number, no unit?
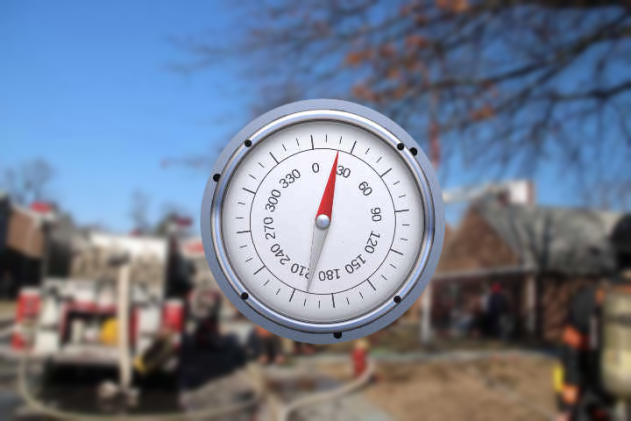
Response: 20
